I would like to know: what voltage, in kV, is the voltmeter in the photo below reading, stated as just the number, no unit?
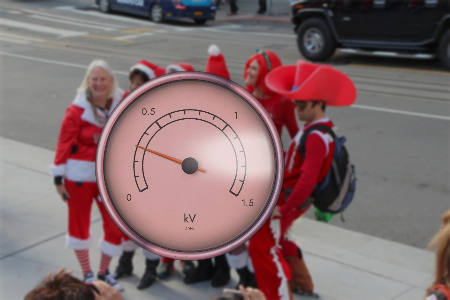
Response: 0.3
